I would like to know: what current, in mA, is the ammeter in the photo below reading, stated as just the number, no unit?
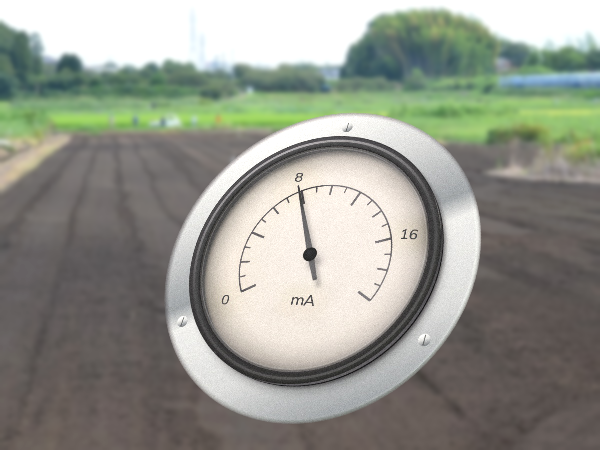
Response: 8
